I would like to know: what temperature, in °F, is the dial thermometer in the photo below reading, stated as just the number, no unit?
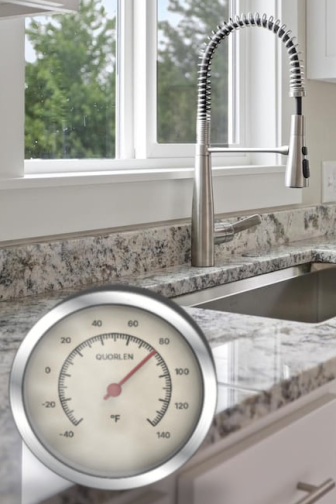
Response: 80
